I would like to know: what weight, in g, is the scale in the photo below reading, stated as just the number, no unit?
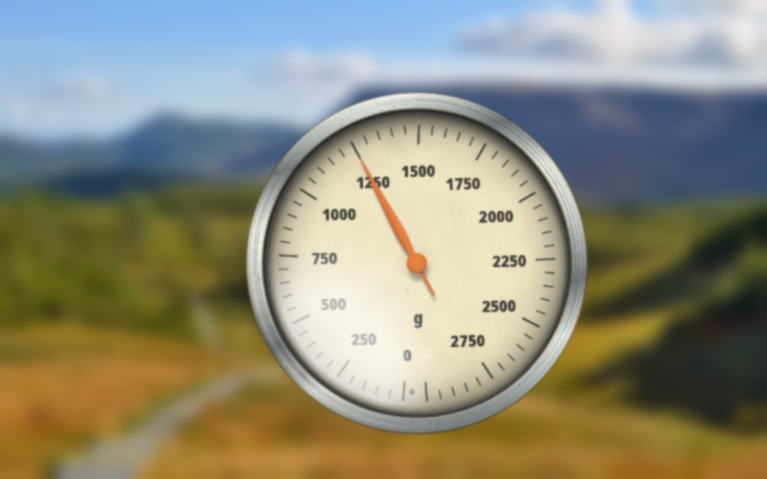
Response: 1250
